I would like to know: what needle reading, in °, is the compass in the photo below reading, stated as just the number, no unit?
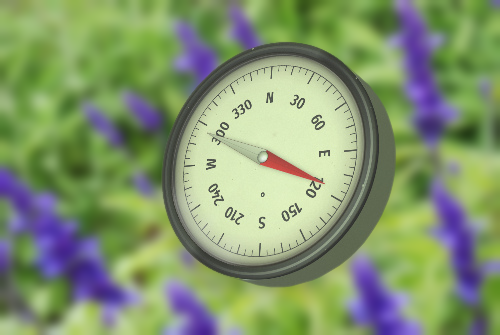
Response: 115
